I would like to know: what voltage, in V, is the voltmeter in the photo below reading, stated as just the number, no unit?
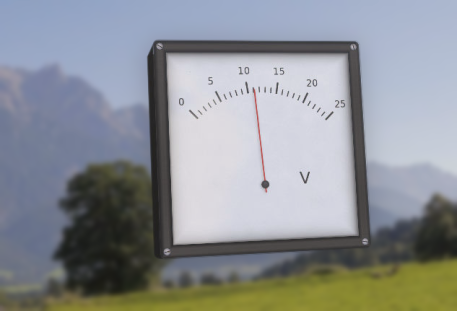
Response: 11
